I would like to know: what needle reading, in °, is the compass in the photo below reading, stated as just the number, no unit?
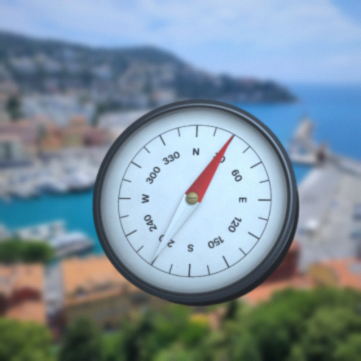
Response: 30
